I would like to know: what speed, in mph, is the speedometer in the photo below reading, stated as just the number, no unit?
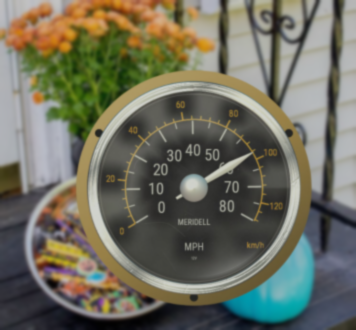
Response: 60
